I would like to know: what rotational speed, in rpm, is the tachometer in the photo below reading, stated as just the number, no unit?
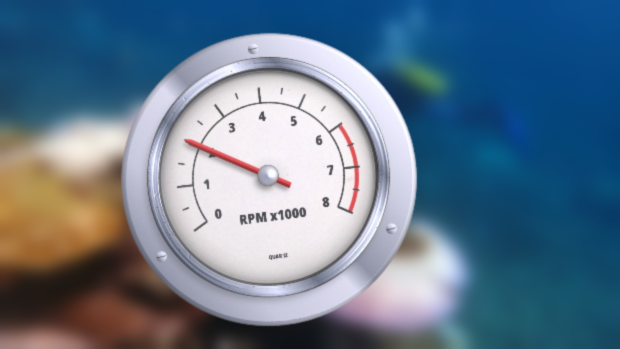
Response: 2000
